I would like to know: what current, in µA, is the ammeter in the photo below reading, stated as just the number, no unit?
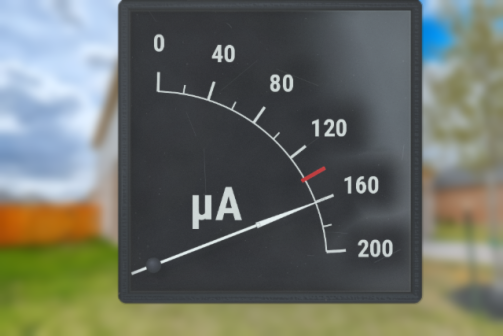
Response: 160
